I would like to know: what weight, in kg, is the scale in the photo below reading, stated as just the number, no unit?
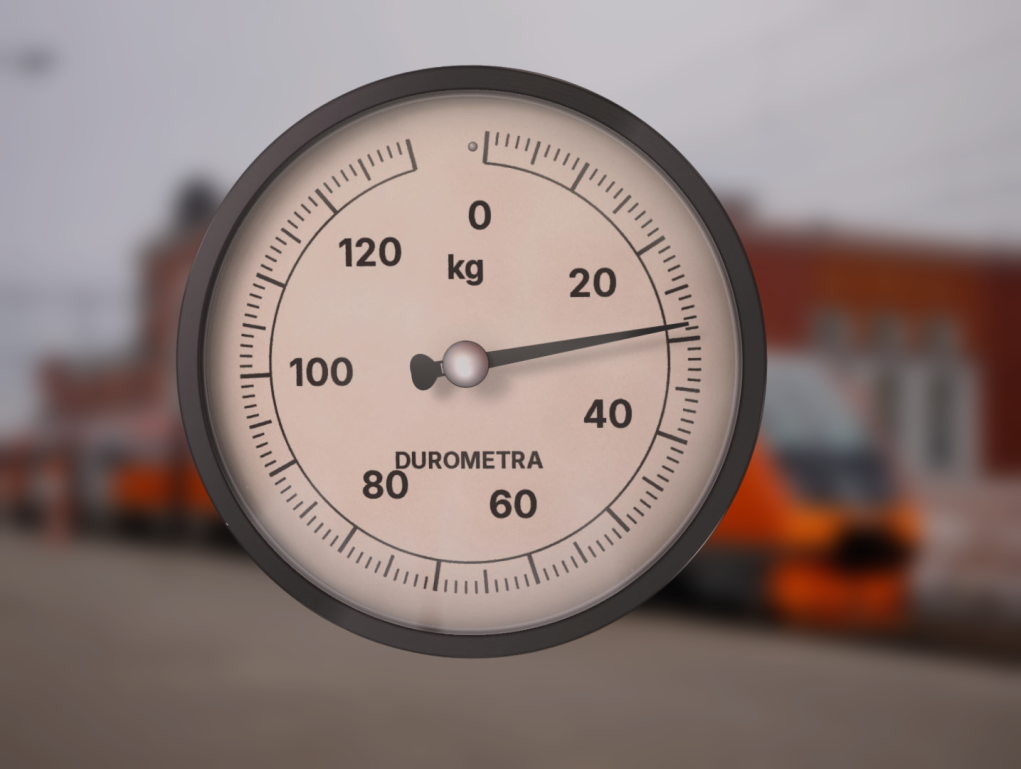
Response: 28.5
